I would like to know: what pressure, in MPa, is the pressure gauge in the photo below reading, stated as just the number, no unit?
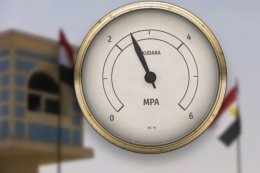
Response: 2.5
